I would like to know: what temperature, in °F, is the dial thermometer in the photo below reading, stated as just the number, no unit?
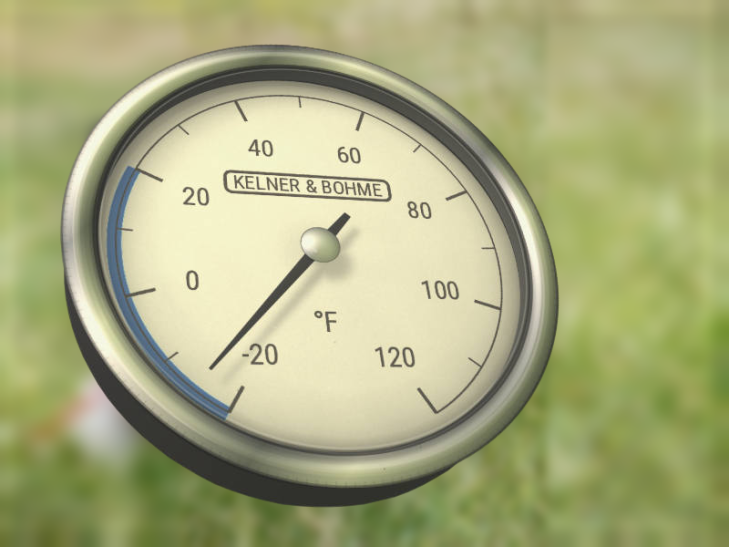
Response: -15
